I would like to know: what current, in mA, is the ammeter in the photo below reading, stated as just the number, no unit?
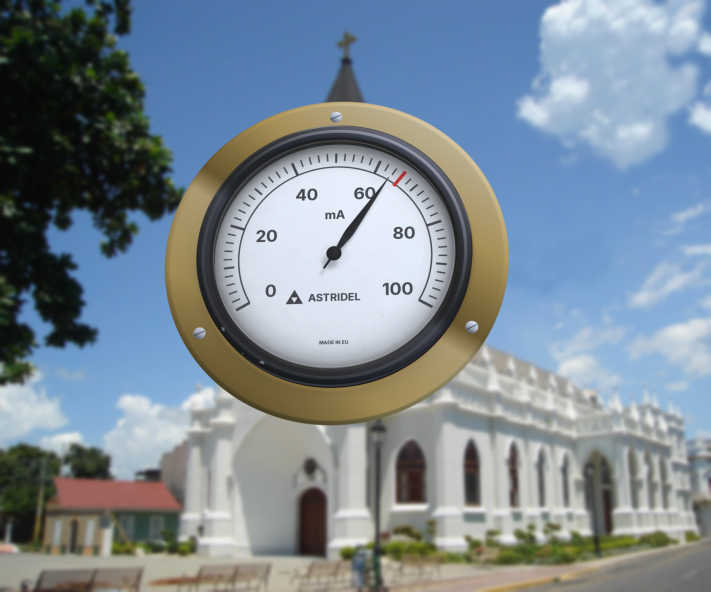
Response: 64
